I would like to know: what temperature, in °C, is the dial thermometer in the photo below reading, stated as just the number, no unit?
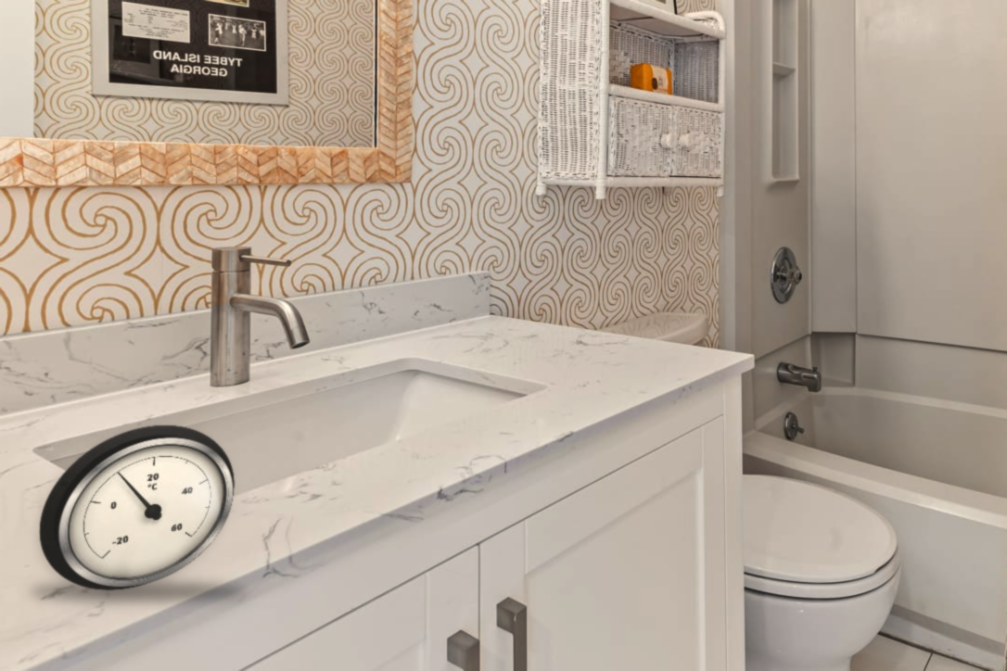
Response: 10
